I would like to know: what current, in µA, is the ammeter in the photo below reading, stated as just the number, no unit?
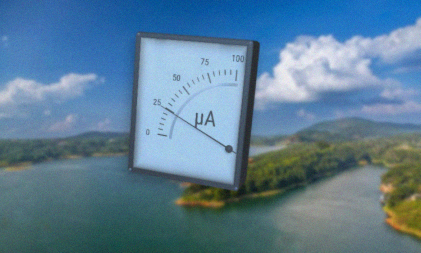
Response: 25
